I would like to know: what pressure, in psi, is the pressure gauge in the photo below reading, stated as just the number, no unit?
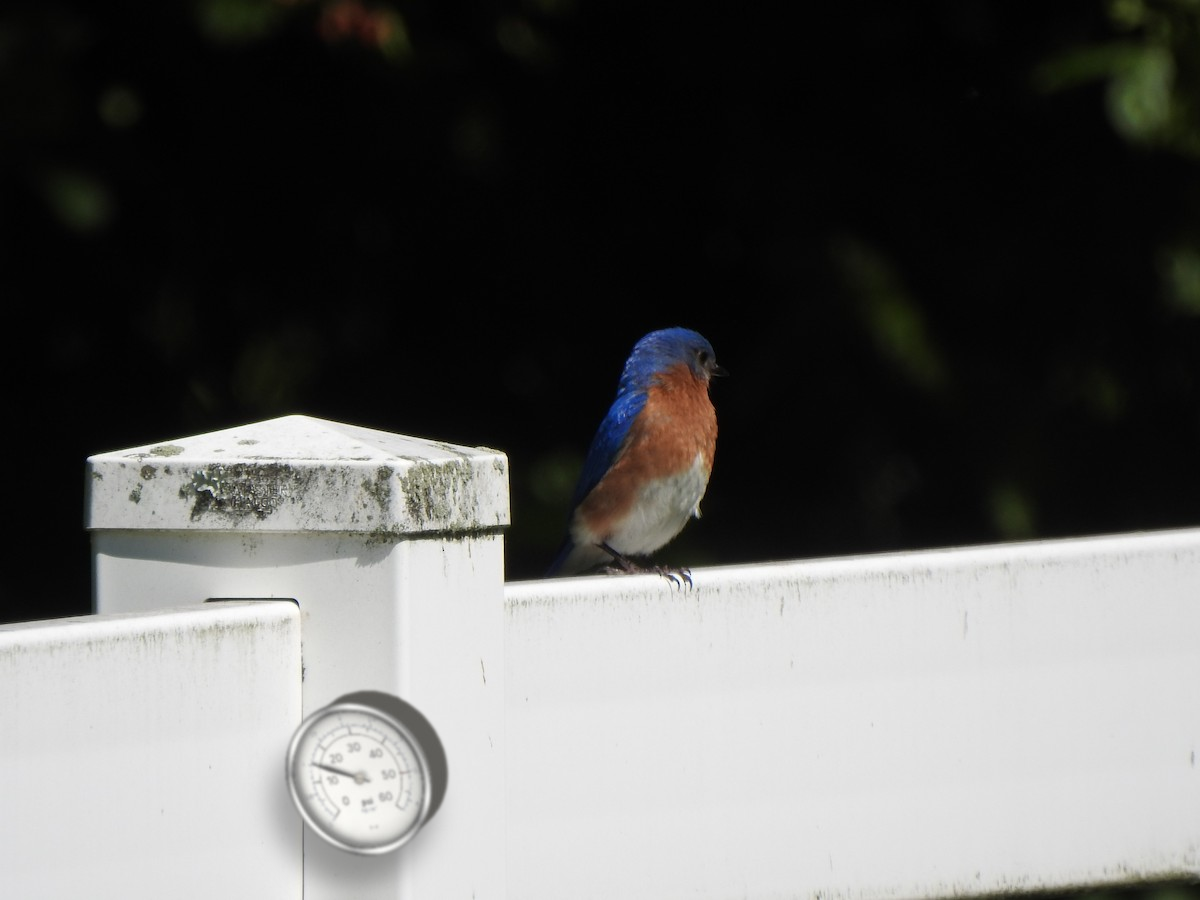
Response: 15
